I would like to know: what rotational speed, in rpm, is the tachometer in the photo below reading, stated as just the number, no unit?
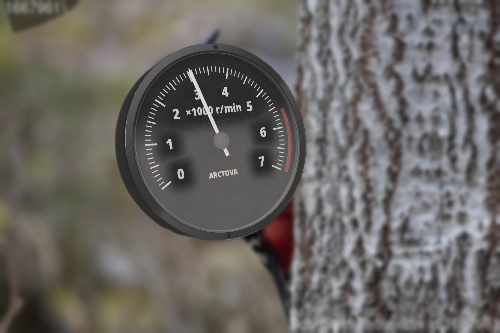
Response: 3000
